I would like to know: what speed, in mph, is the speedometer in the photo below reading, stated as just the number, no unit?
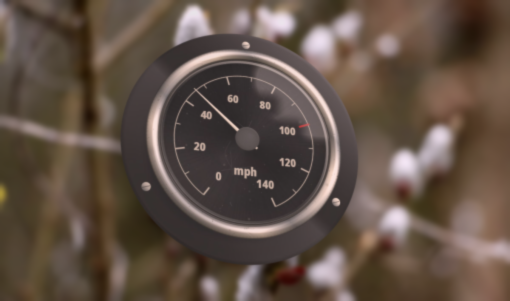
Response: 45
